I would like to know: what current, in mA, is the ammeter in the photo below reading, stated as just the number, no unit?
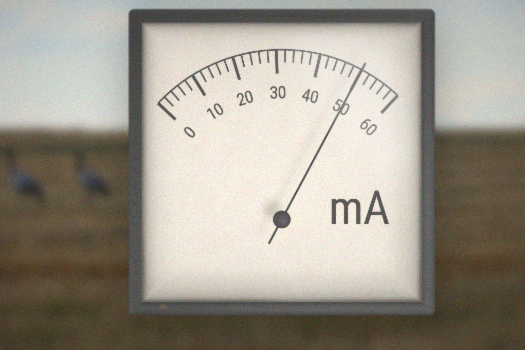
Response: 50
